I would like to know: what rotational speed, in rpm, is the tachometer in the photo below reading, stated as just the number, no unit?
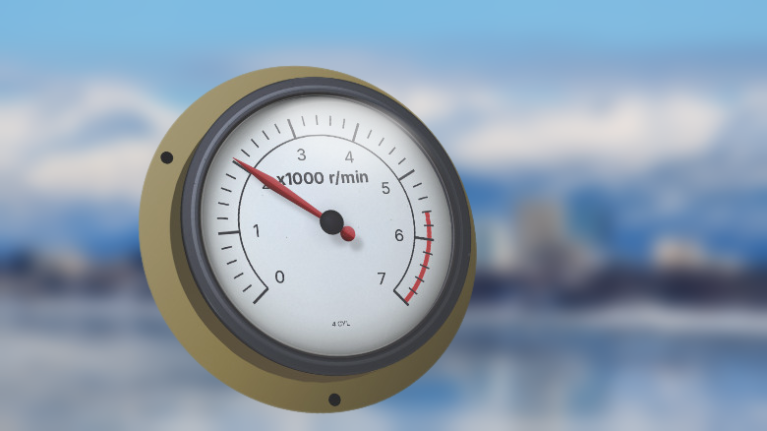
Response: 2000
